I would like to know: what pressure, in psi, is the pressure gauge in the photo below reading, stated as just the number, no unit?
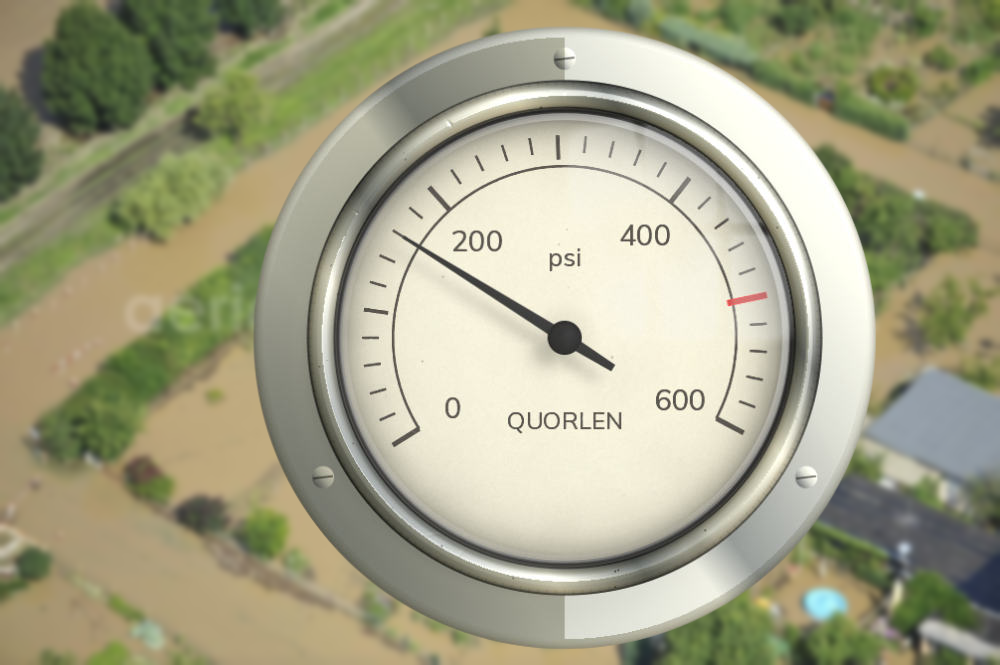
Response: 160
